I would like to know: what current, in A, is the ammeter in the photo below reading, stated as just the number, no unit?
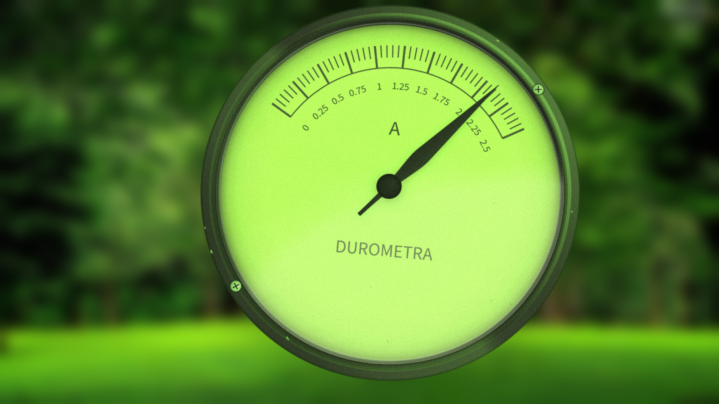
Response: 2.1
